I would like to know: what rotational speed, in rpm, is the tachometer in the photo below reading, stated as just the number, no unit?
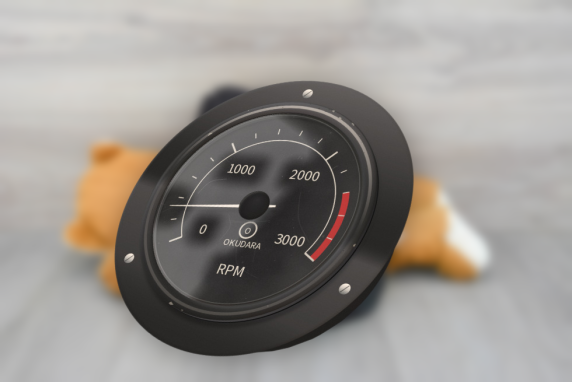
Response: 300
